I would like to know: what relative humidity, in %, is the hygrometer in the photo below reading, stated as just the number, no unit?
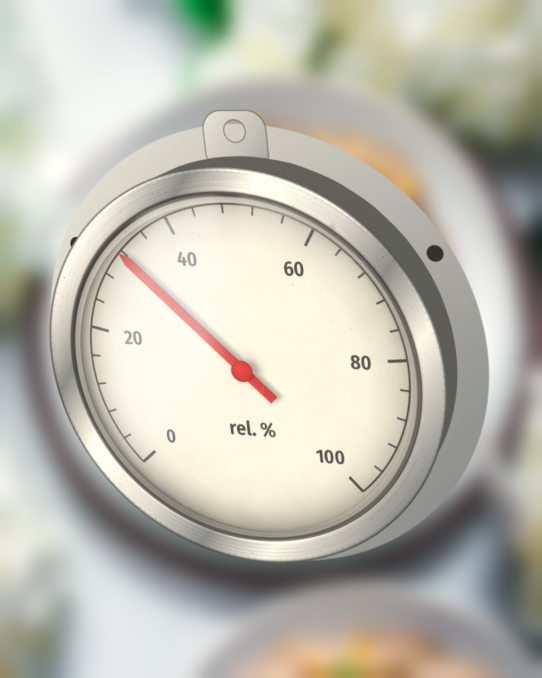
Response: 32
